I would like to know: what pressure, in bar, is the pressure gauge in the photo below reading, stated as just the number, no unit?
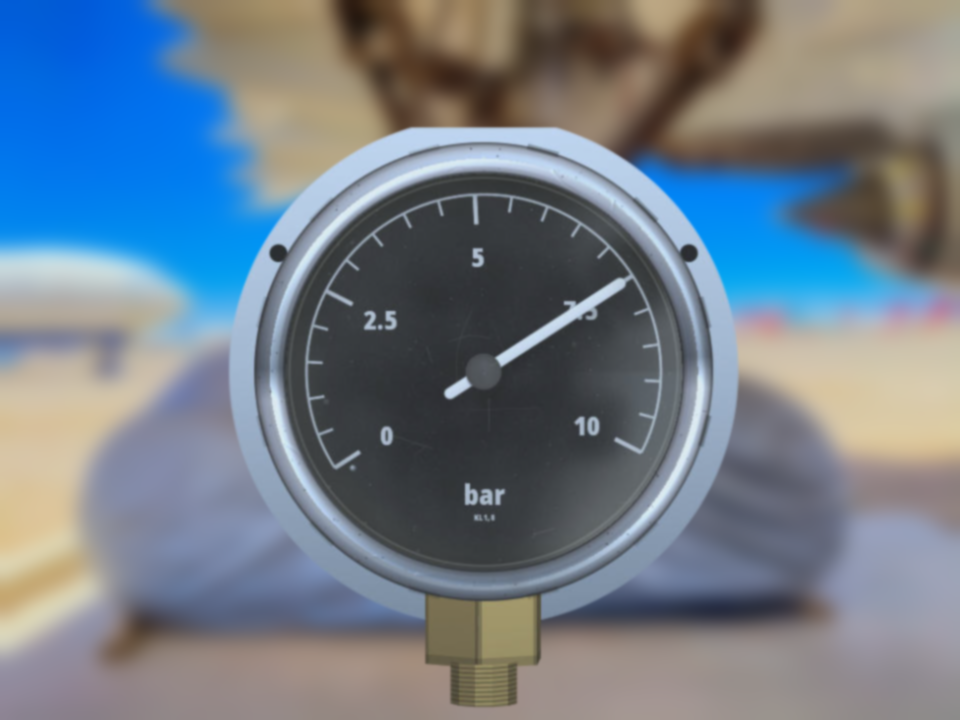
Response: 7.5
